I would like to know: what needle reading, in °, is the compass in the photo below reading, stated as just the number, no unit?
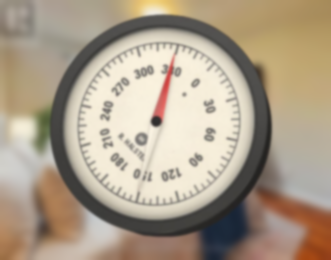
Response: 330
